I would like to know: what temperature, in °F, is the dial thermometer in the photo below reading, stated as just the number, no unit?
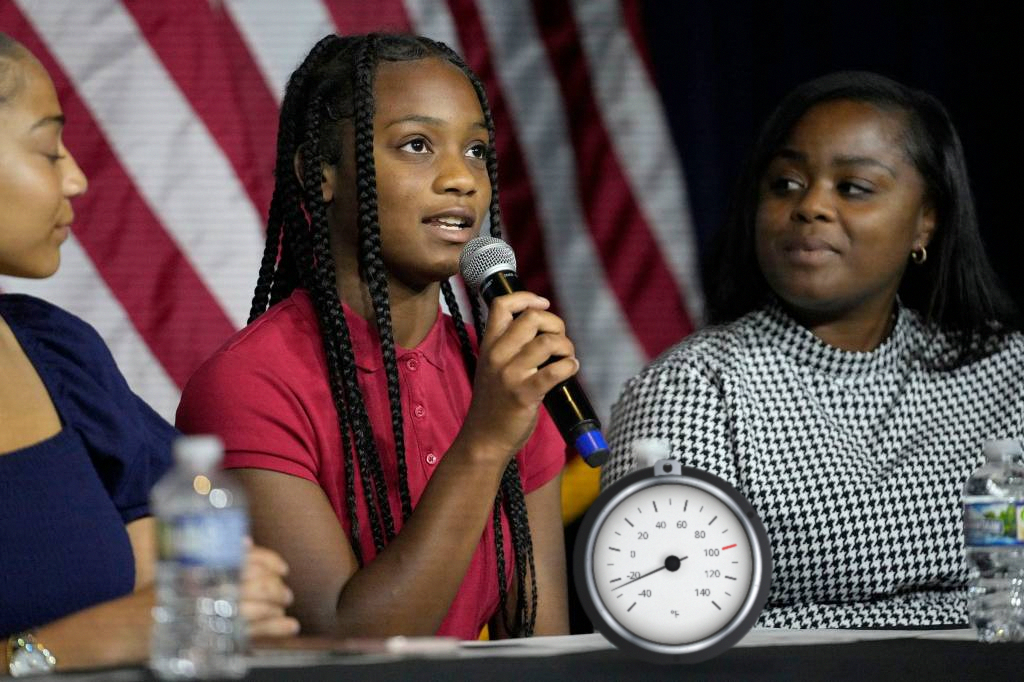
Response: -25
